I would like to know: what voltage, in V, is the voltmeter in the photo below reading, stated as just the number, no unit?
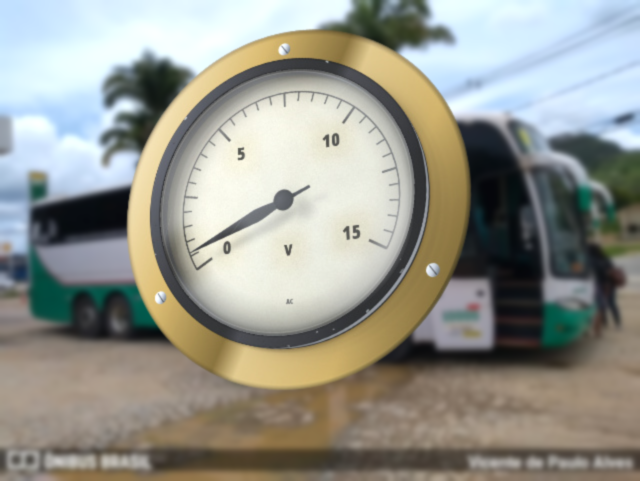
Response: 0.5
